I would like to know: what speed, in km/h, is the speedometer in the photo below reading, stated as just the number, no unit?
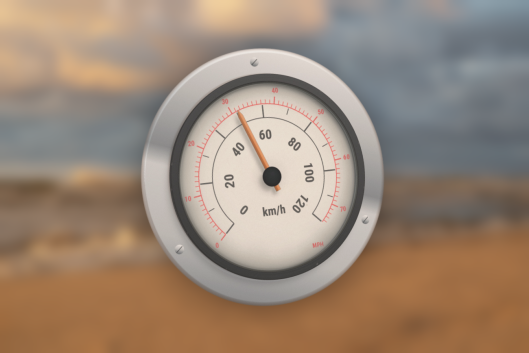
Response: 50
